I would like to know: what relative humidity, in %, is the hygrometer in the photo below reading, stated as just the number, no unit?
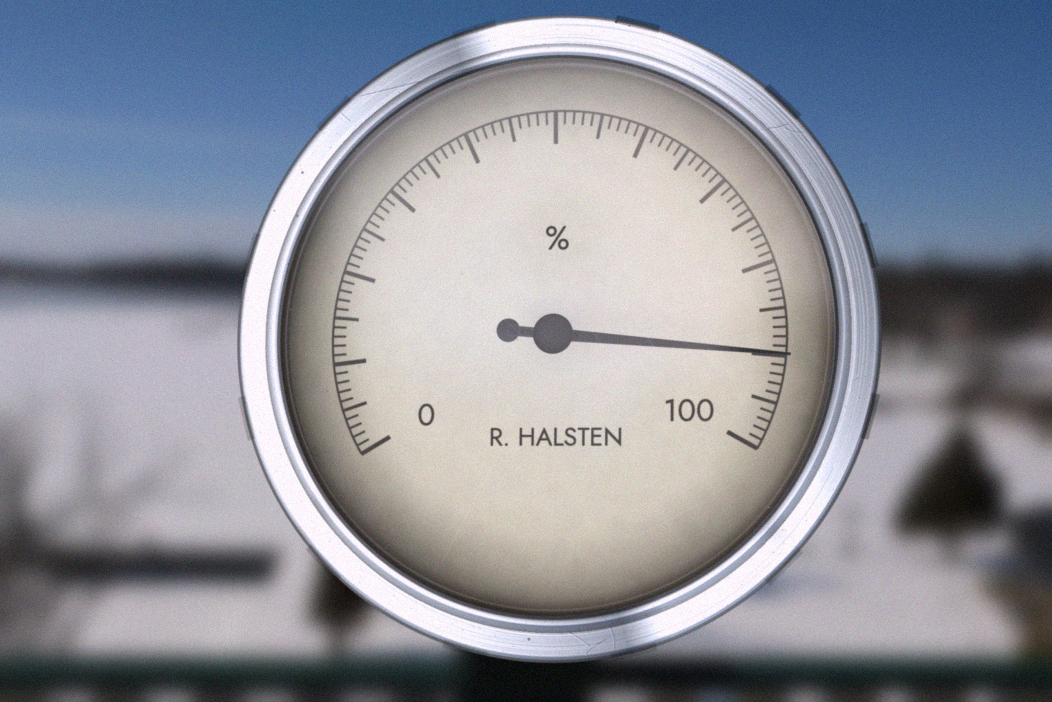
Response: 90
